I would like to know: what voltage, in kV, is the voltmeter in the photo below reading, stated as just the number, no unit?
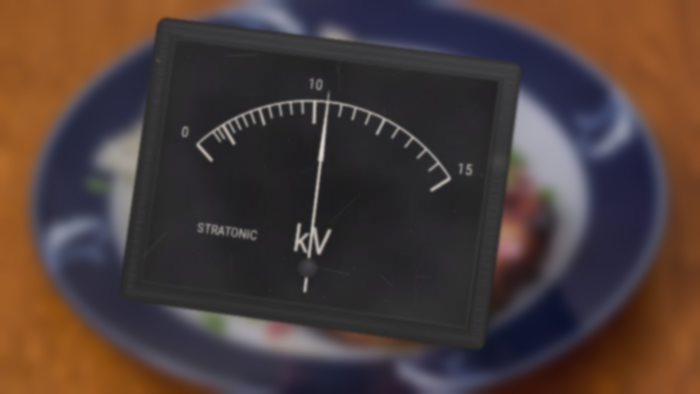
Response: 10.5
